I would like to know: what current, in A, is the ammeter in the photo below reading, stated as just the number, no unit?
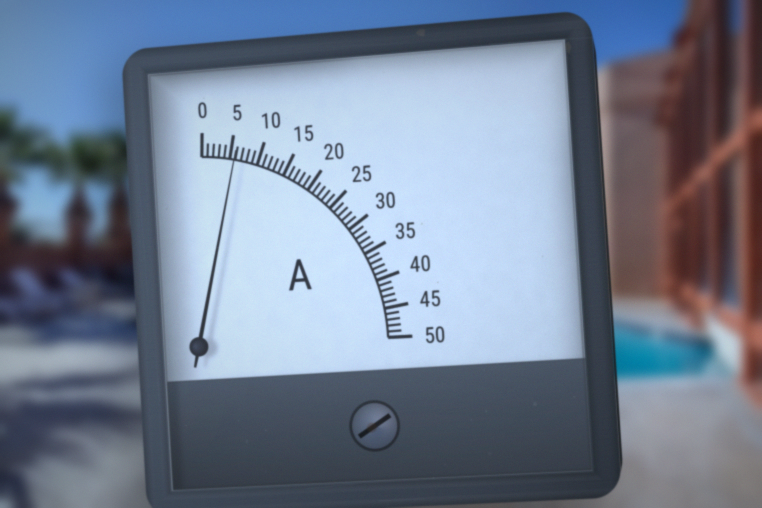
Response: 6
